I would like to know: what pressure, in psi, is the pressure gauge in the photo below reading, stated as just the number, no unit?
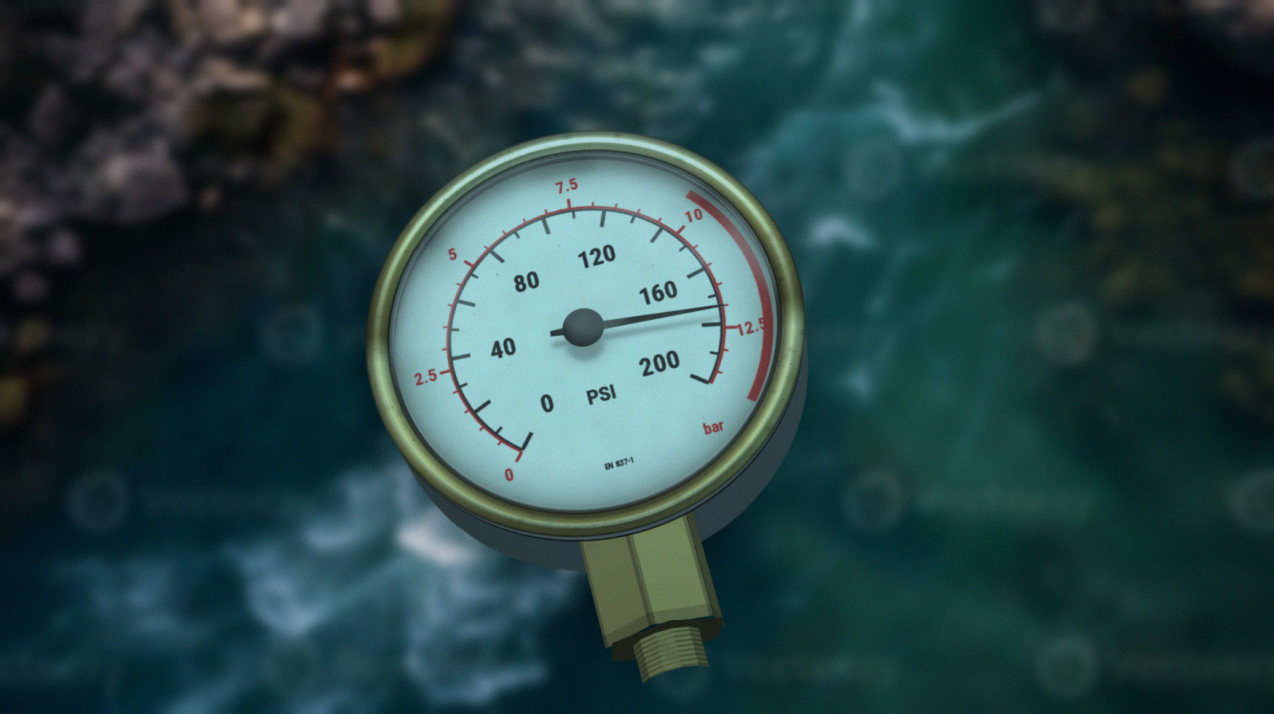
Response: 175
